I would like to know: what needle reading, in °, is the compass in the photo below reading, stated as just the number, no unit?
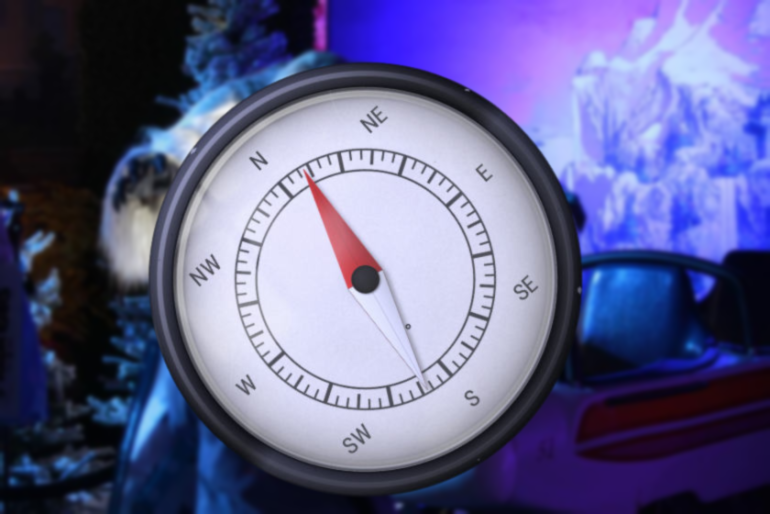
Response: 12.5
